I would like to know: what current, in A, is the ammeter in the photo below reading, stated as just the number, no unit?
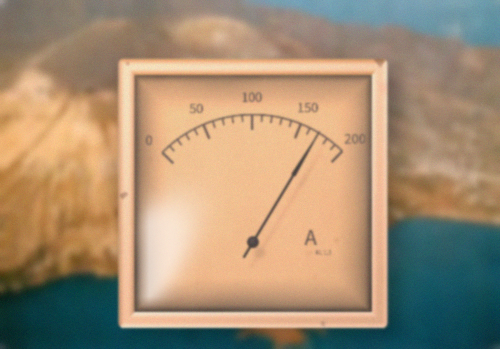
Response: 170
